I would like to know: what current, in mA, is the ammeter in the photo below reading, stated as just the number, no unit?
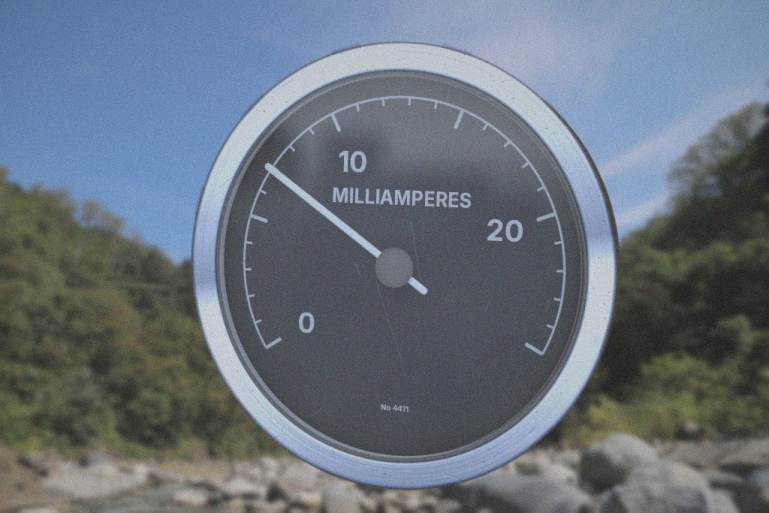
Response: 7
